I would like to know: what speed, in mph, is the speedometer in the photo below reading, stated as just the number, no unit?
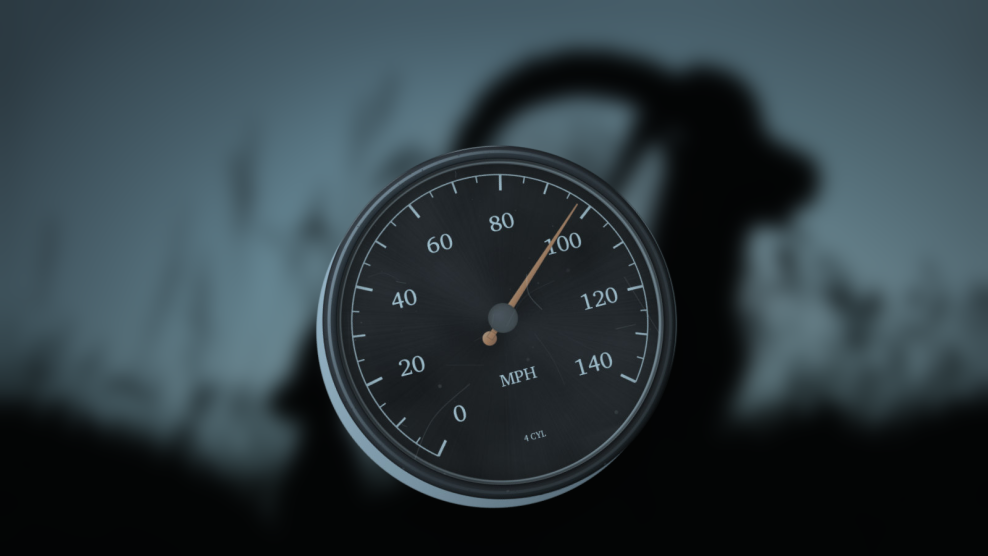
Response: 97.5
